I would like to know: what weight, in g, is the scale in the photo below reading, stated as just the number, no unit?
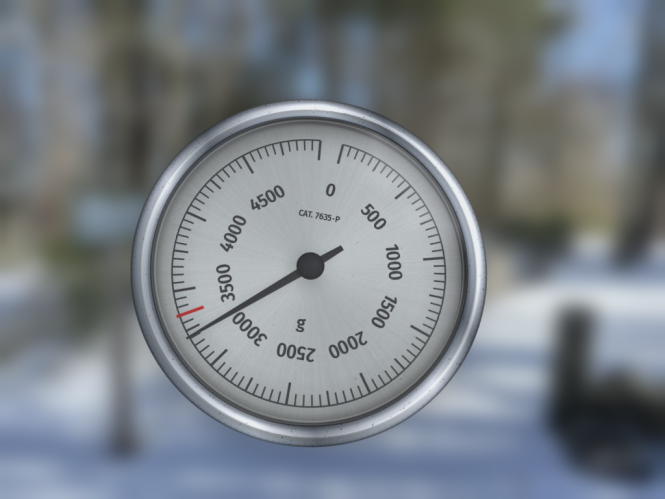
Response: 3200
